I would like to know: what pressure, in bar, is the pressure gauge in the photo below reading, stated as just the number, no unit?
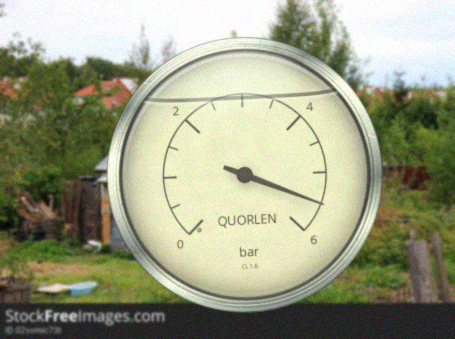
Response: 5.5
